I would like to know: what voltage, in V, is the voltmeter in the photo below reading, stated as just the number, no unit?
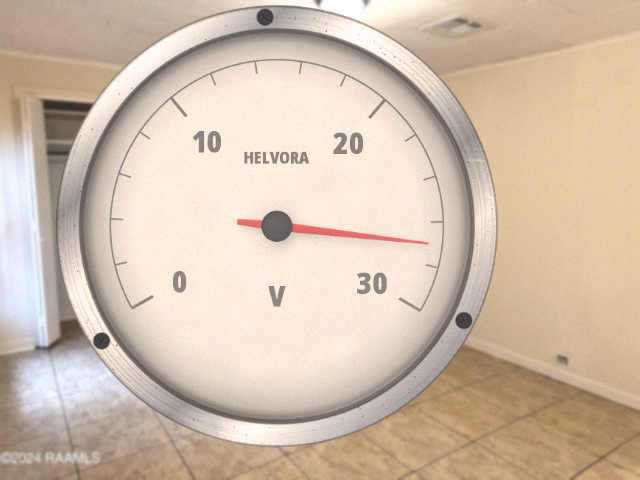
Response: 27
